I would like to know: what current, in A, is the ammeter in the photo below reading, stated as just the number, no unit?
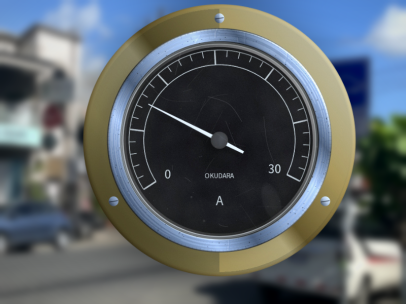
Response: 7.5
